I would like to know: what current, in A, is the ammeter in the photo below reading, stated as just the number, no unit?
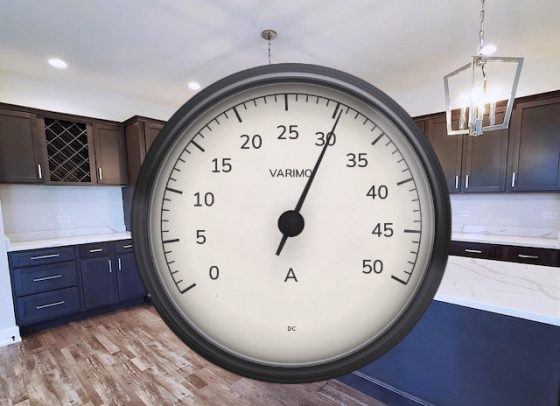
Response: 30.5
